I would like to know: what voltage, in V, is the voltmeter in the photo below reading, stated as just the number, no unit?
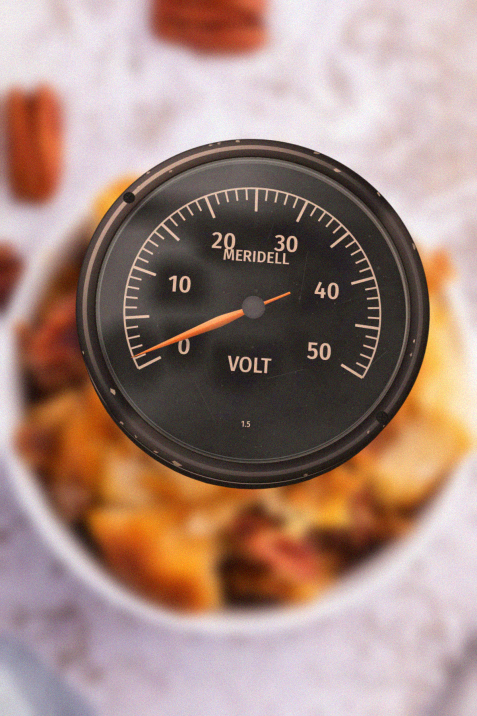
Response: 1
